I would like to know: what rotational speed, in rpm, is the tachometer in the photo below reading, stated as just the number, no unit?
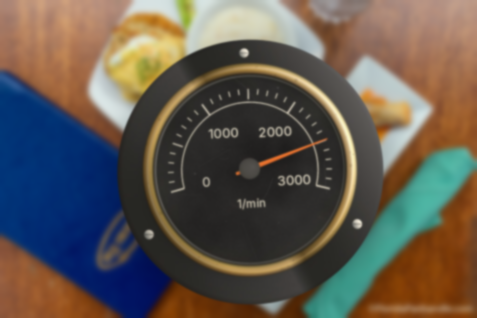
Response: 2500
